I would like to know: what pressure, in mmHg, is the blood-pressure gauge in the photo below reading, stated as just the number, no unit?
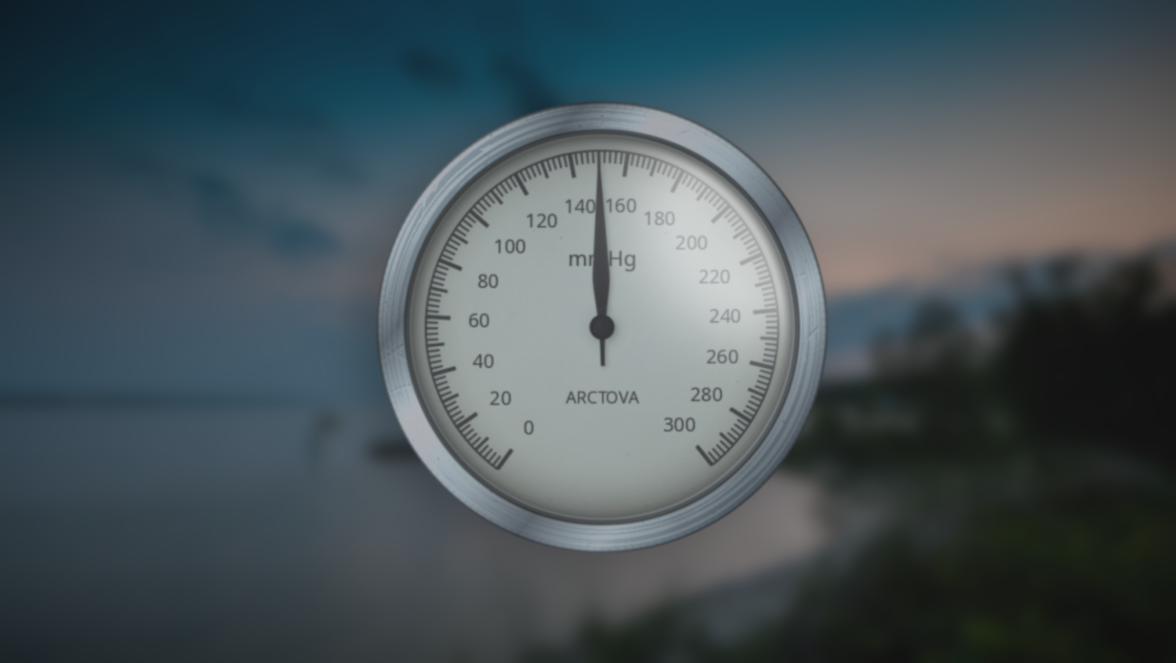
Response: 150
